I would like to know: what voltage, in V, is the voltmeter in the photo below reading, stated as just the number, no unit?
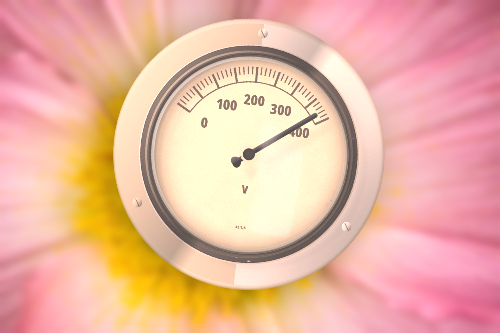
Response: 380
